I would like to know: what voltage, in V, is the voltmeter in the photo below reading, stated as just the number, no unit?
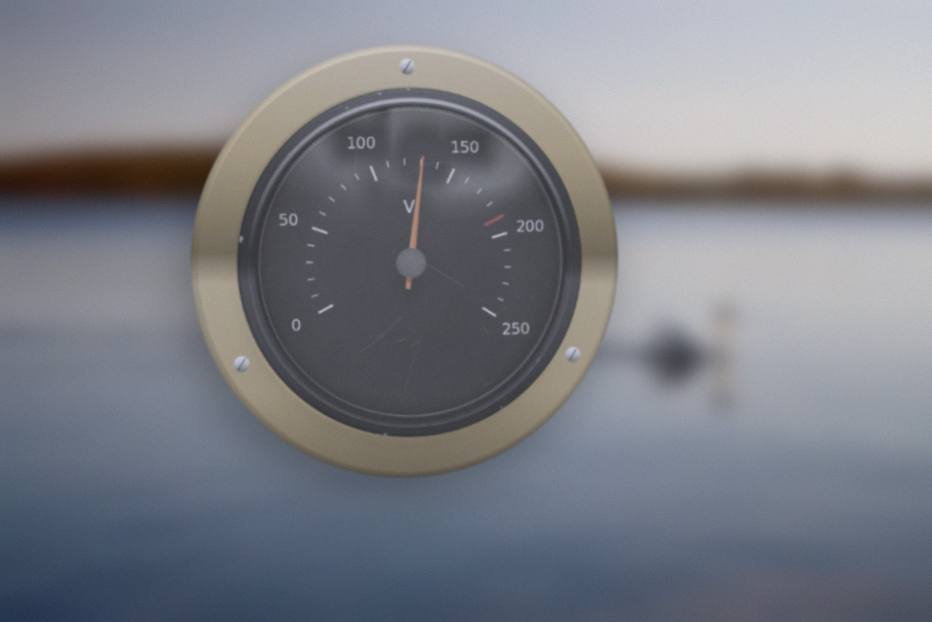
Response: 130
